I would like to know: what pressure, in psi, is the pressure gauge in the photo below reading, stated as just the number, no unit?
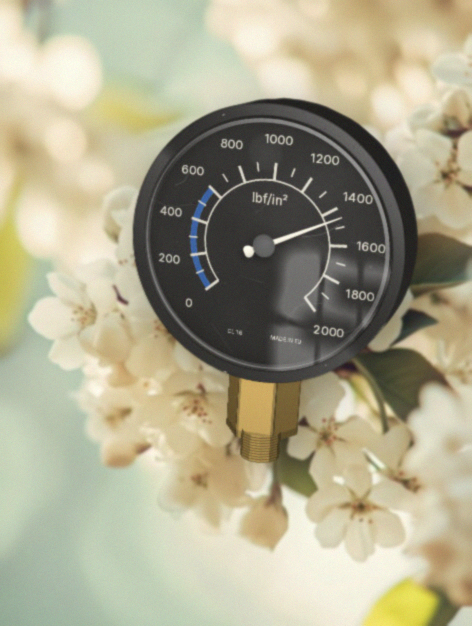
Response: 1450
